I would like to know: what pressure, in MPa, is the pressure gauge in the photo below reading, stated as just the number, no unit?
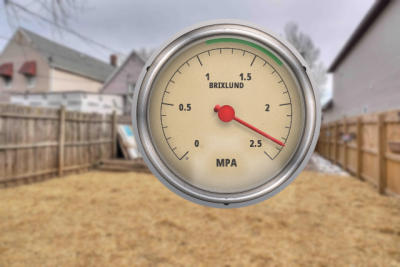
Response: 2.35
